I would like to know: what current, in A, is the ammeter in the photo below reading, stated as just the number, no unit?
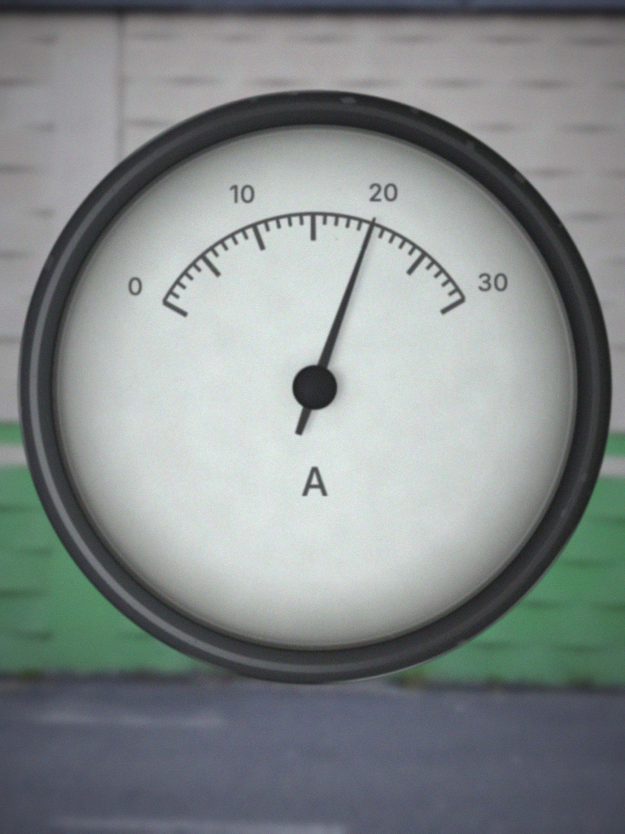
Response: 20
